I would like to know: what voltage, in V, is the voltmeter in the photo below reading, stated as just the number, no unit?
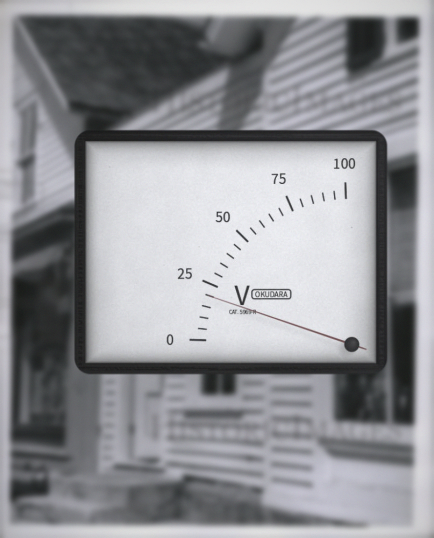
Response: 20
